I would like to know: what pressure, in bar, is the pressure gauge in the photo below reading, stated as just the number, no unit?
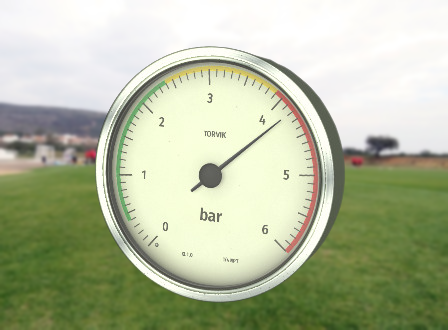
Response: 4.2
